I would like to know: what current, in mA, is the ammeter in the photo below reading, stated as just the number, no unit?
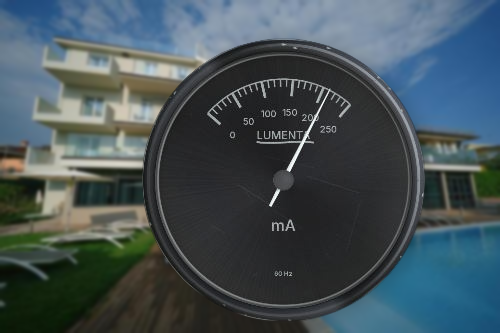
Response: 210
